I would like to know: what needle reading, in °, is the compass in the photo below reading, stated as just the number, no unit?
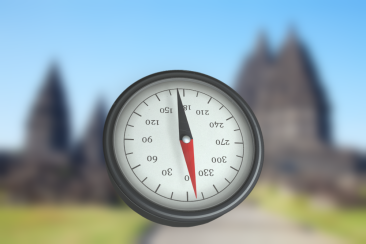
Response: 352.5
